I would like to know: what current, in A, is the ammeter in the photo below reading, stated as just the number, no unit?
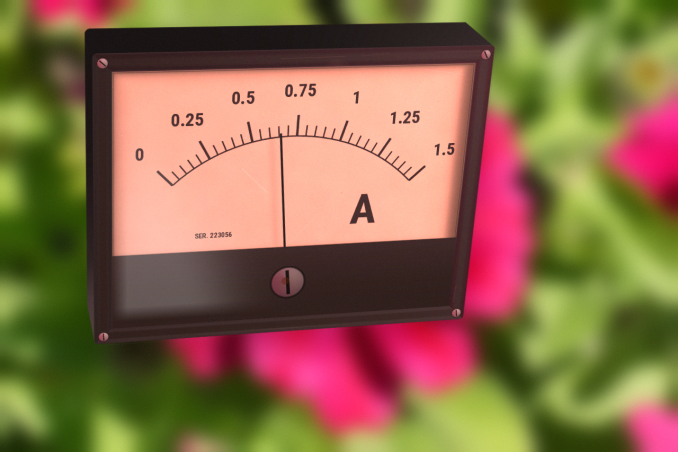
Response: 0.65
